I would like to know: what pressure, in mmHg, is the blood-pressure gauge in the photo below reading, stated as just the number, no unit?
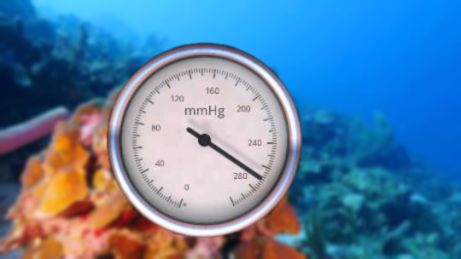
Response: 270
